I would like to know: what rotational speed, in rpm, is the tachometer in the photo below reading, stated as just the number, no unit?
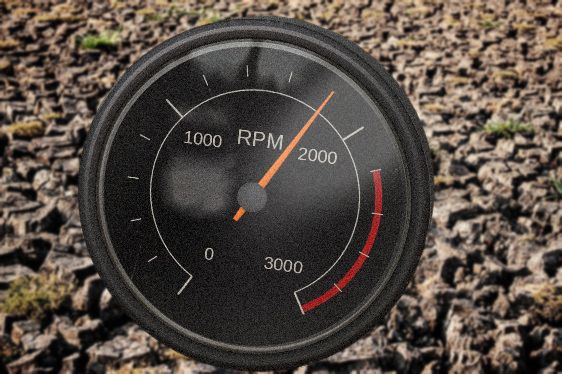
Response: 1800
